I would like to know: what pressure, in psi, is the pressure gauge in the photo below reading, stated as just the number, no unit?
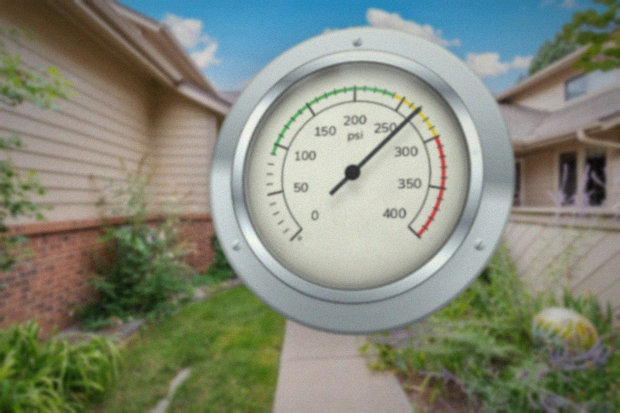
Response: 270
